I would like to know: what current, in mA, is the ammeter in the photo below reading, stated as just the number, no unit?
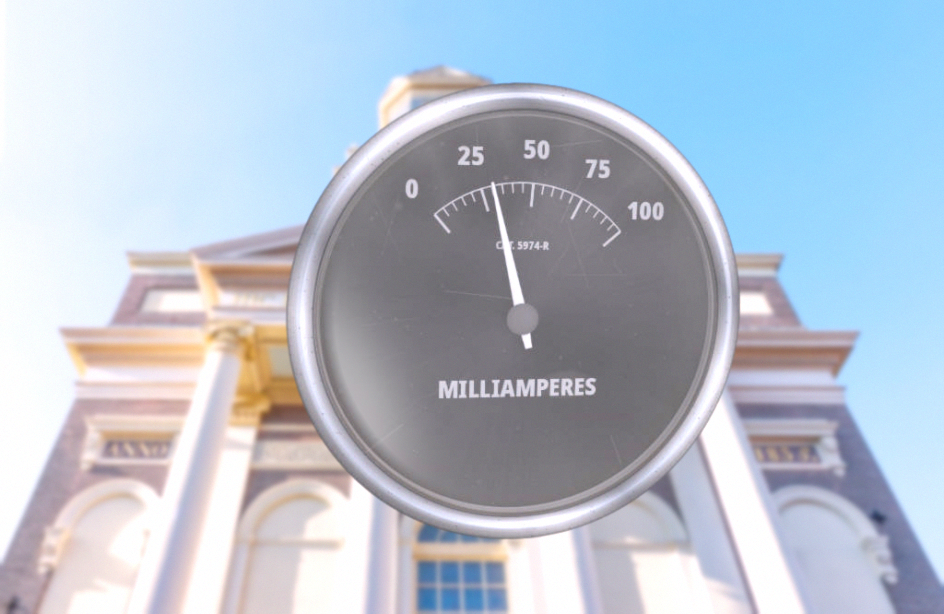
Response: 30
